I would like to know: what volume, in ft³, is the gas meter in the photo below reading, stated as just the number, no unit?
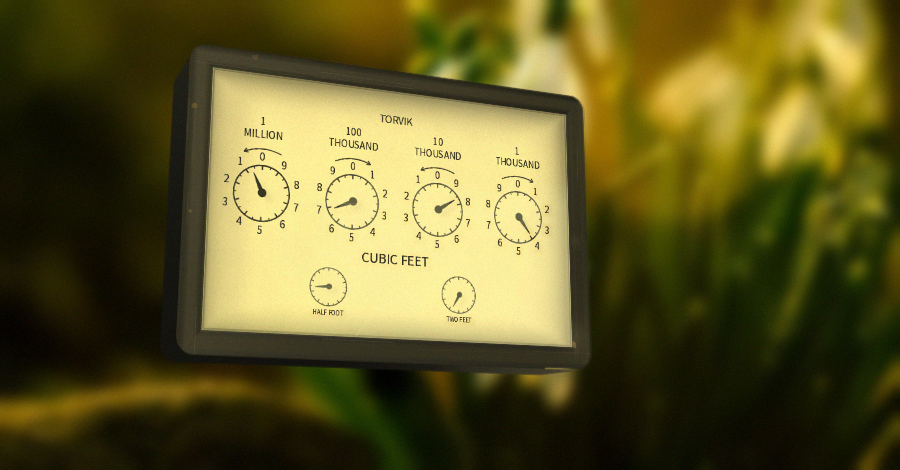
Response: 68400
